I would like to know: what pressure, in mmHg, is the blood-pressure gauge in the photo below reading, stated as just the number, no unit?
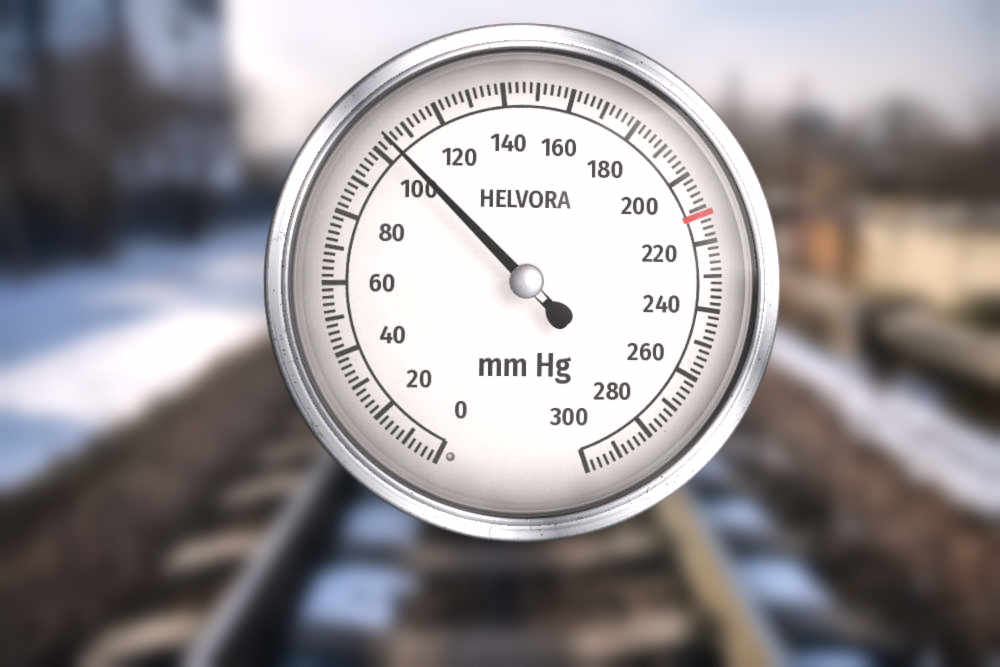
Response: 104
